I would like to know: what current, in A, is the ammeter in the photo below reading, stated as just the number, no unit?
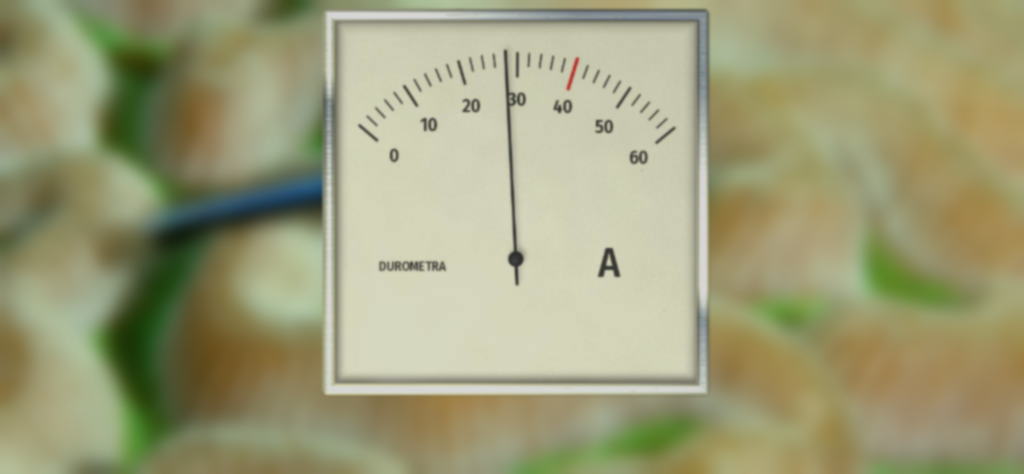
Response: 28
